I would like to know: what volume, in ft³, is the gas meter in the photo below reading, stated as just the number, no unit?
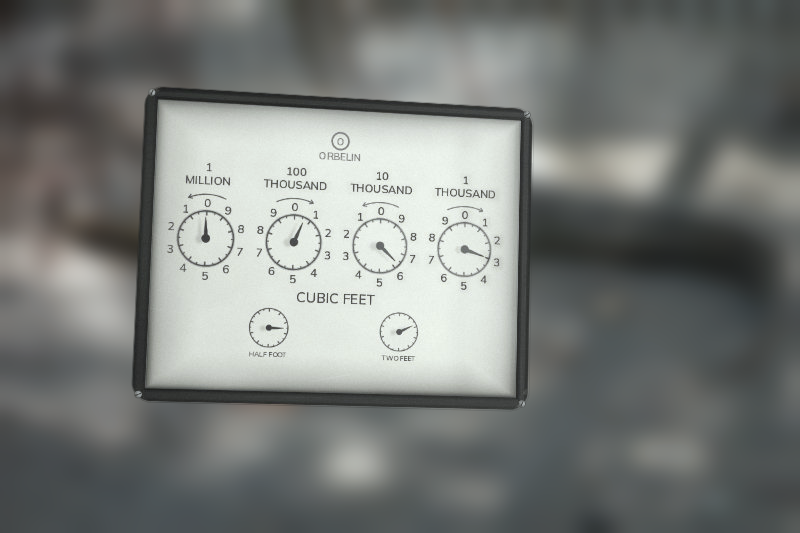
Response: 6300
